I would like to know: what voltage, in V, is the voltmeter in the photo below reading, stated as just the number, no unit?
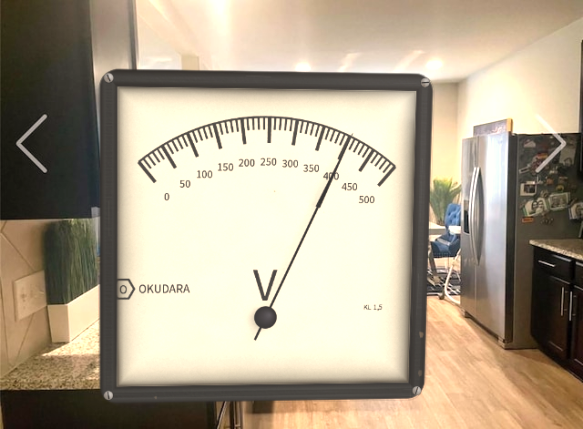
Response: 400
